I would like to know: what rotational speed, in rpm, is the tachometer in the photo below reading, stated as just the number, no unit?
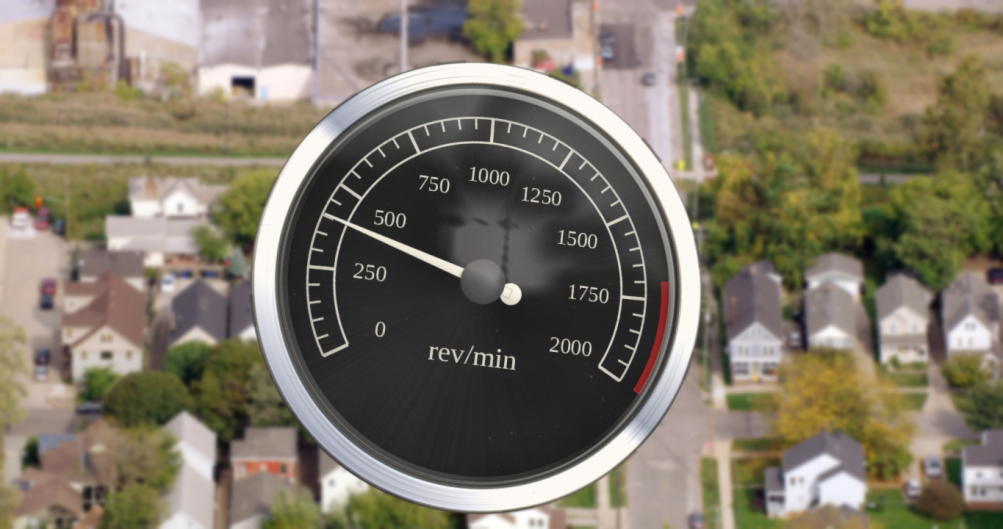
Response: 400
